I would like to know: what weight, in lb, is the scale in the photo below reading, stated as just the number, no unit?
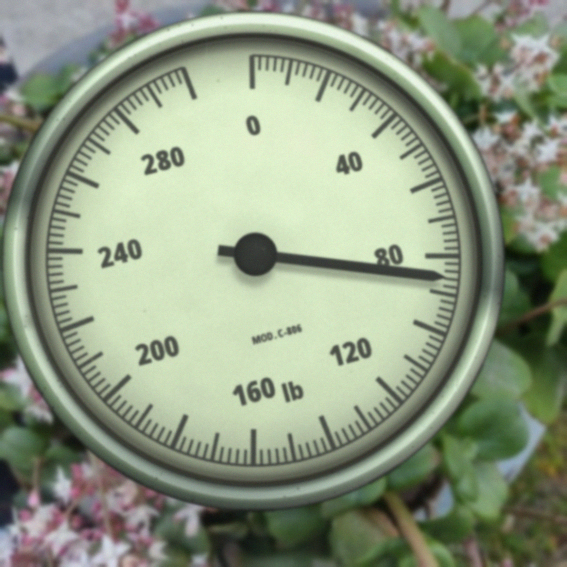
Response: 86
